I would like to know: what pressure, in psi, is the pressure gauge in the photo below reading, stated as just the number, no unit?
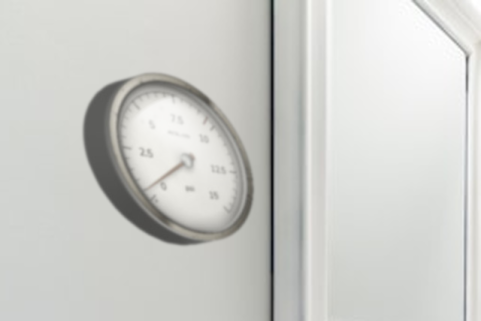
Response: 0.5
